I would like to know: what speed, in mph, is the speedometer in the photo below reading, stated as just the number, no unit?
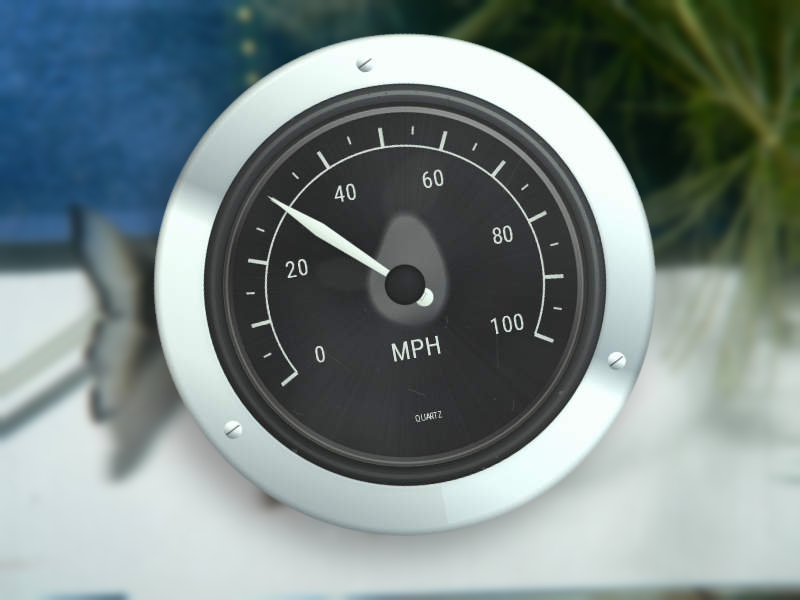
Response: 30
